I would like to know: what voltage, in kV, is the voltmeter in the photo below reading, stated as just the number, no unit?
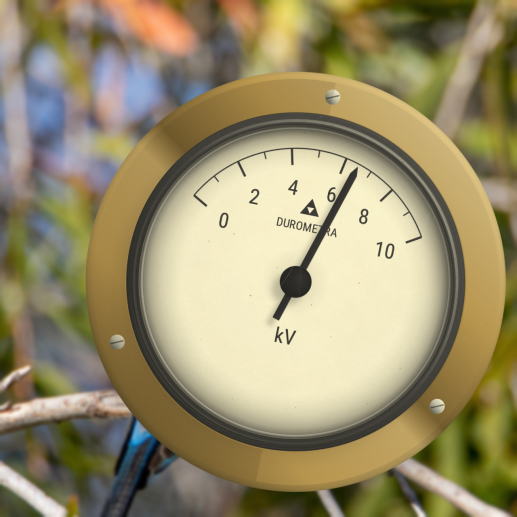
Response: 6.5
